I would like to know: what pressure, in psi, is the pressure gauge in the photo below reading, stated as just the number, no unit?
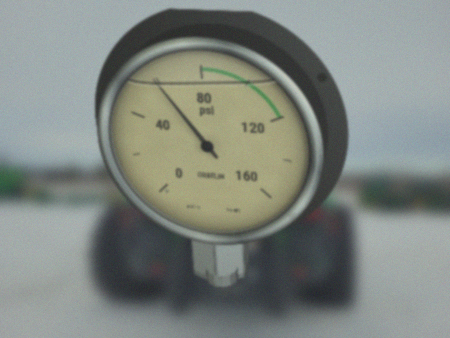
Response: 60
